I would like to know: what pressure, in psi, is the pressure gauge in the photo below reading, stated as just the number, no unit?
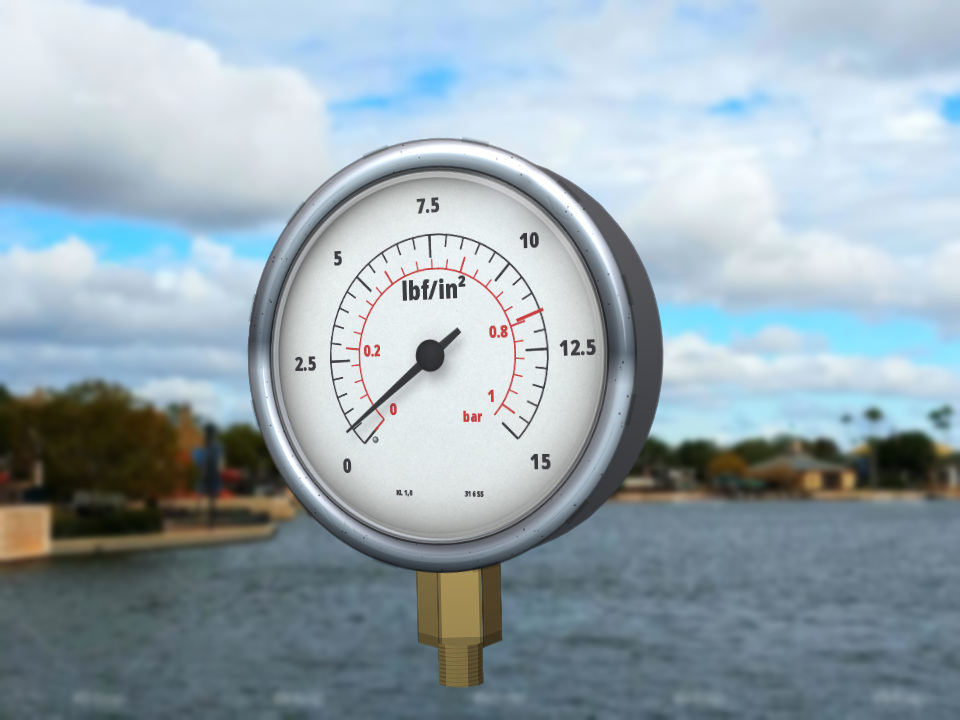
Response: 0.5
